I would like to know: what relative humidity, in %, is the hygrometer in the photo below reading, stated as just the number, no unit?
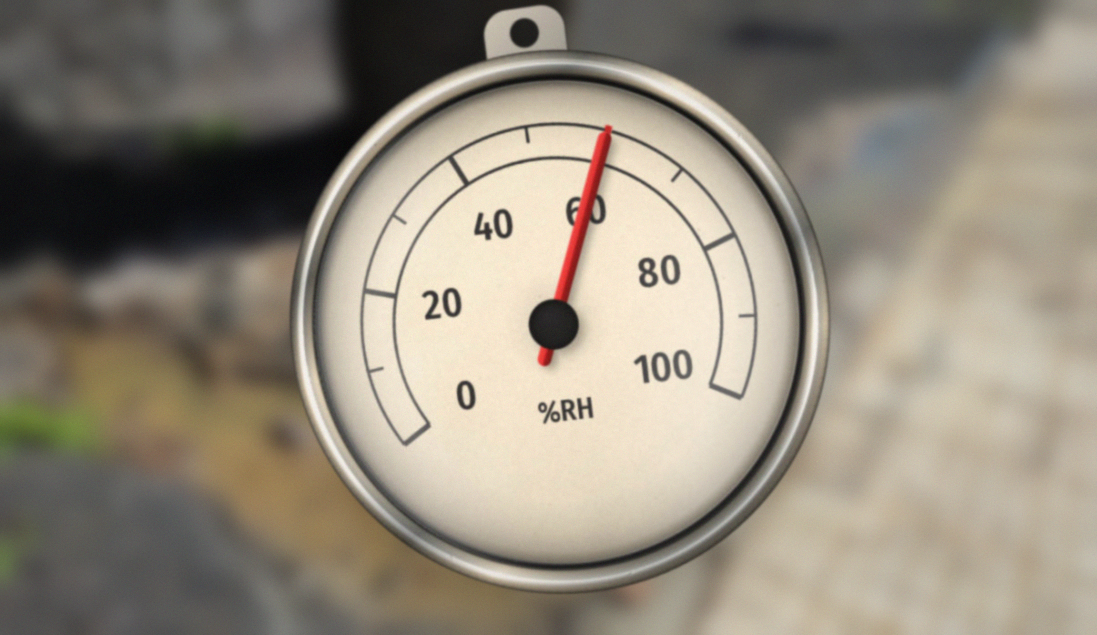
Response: 60
